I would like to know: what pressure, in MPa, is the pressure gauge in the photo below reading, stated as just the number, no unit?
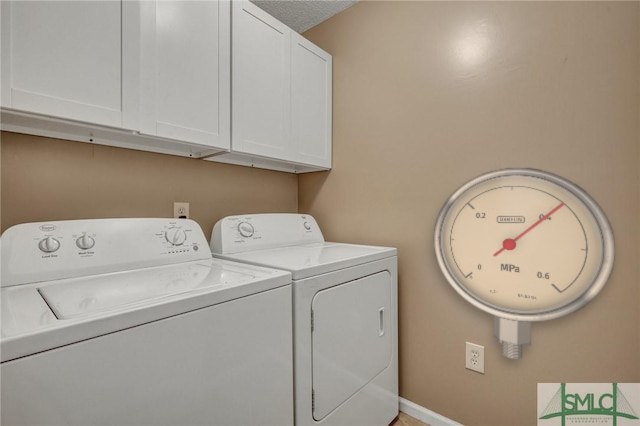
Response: 0.4
